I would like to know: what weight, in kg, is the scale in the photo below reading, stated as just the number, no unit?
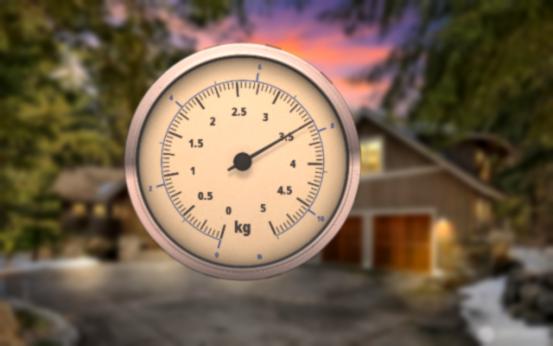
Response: 3.5
